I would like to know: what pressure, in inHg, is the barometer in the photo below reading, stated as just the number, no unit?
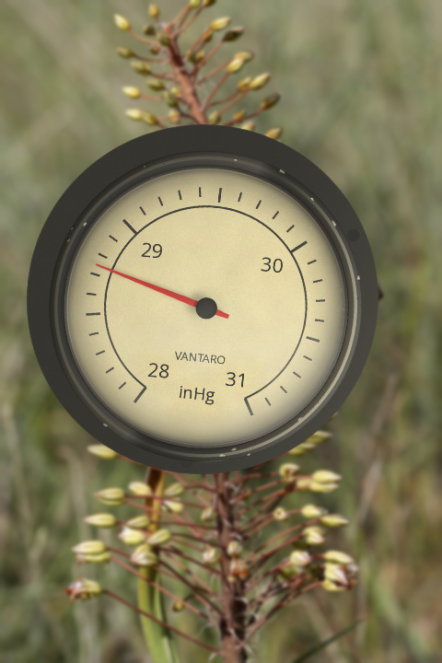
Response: 28.75
